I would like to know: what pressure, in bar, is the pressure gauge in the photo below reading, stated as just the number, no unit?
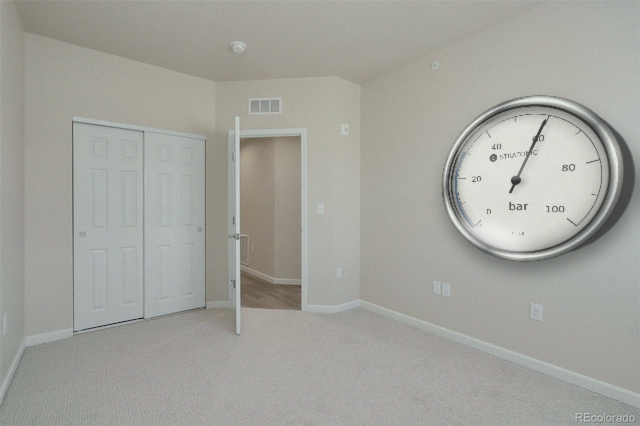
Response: 60
